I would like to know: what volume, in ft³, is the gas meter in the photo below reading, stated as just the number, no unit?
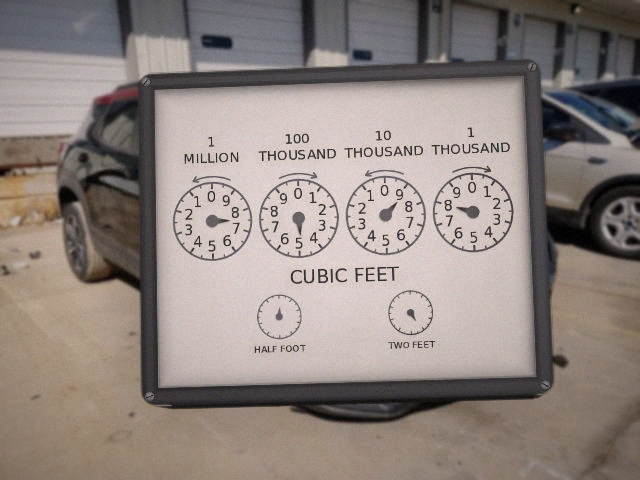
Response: 748800
